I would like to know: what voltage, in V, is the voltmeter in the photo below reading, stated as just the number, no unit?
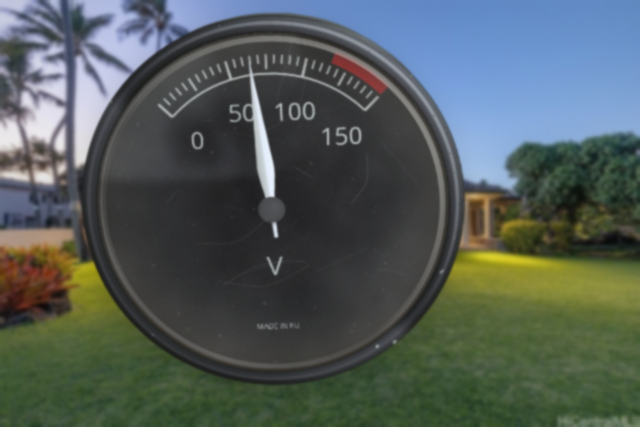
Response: 65
